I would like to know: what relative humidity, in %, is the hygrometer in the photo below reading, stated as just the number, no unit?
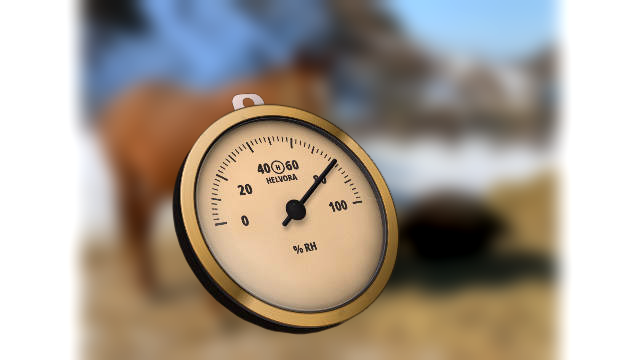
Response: 80
